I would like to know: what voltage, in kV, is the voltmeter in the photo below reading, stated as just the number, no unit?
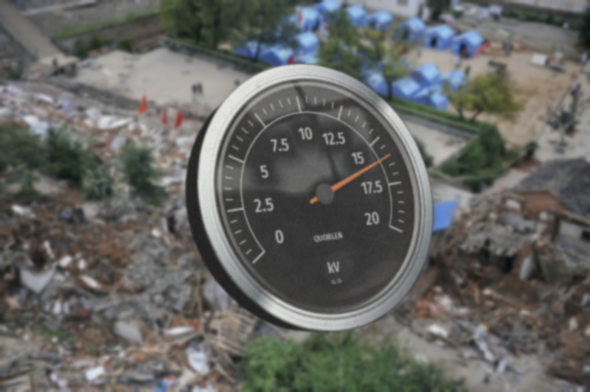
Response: 16
